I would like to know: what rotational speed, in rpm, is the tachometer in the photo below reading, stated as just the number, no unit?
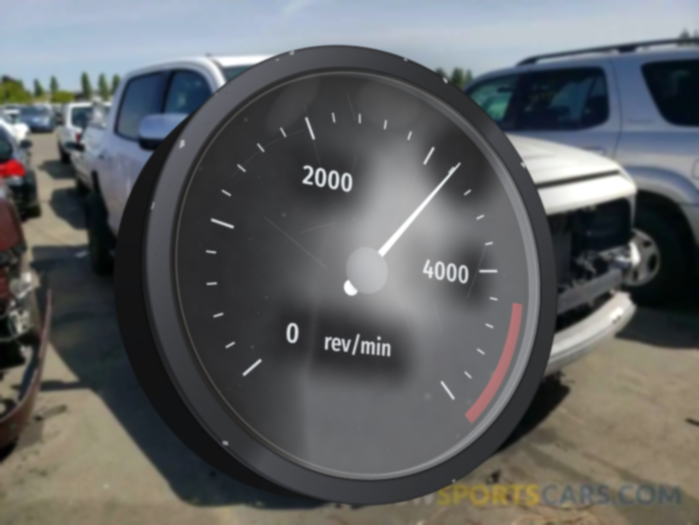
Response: 3200
